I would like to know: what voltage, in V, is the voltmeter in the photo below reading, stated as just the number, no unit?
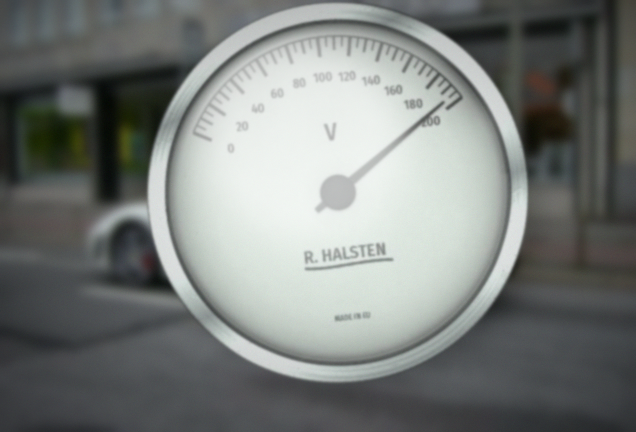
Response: 195
